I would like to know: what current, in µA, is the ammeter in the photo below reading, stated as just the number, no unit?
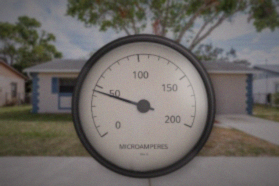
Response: 45
